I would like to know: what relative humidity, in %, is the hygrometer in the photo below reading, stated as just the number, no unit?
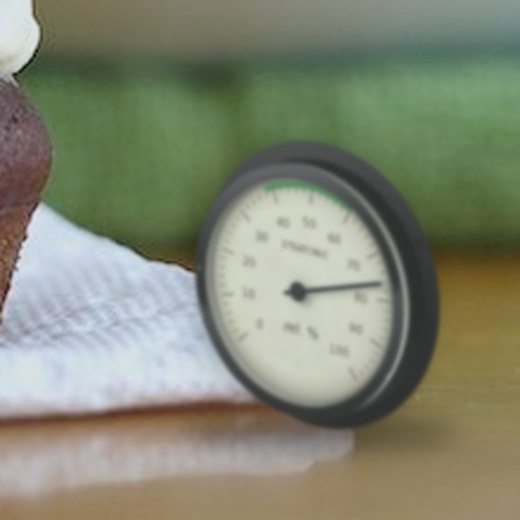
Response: 76
